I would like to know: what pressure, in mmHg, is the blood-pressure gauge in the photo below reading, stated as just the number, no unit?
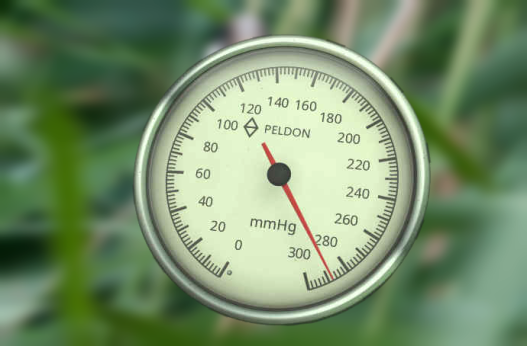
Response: 288
